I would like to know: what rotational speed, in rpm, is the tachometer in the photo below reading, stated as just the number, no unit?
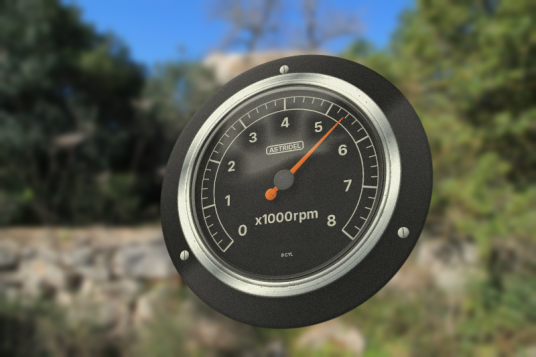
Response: 5400
